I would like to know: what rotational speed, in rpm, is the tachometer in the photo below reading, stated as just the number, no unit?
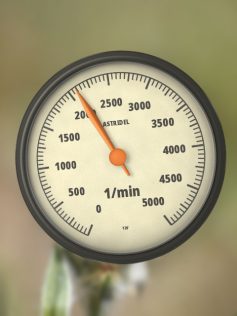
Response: 2100
